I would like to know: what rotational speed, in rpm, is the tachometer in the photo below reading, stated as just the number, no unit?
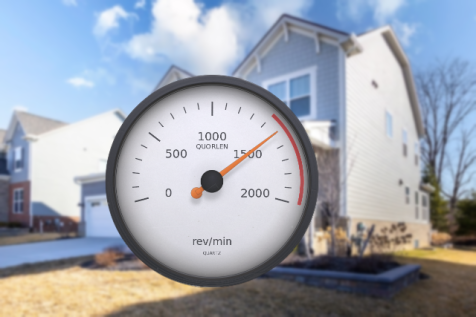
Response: 1500
